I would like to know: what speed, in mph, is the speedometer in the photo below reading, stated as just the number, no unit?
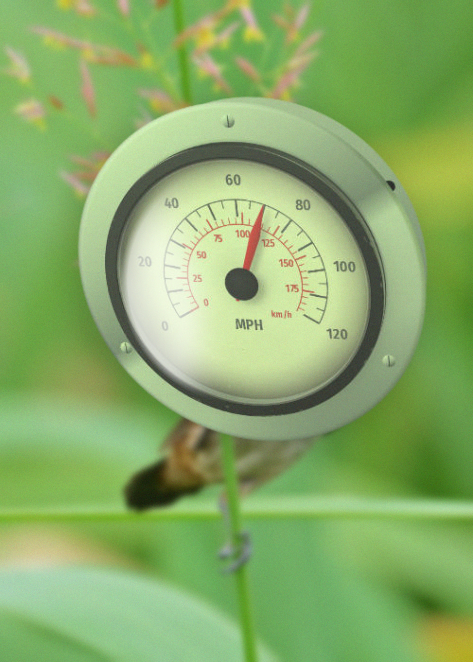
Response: 70
